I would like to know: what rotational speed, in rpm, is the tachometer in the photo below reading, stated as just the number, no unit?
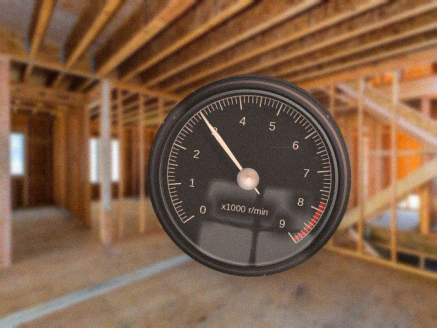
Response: 3000
